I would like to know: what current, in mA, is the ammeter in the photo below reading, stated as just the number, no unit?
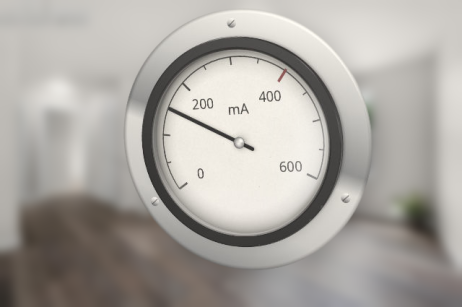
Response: 150
